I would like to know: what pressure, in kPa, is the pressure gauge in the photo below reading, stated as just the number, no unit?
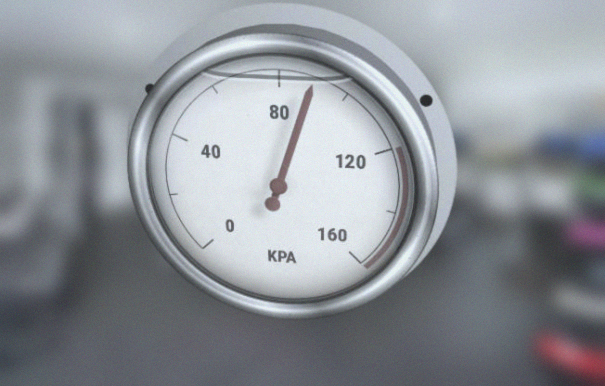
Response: 90
